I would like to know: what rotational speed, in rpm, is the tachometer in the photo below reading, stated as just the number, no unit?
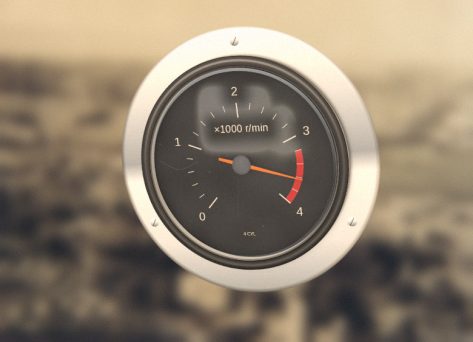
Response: 3600
